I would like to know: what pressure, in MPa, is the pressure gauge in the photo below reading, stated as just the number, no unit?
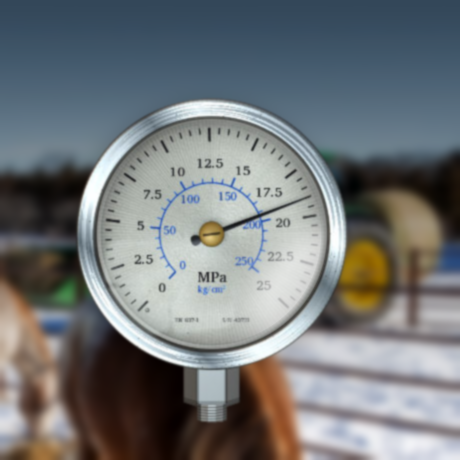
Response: 19
